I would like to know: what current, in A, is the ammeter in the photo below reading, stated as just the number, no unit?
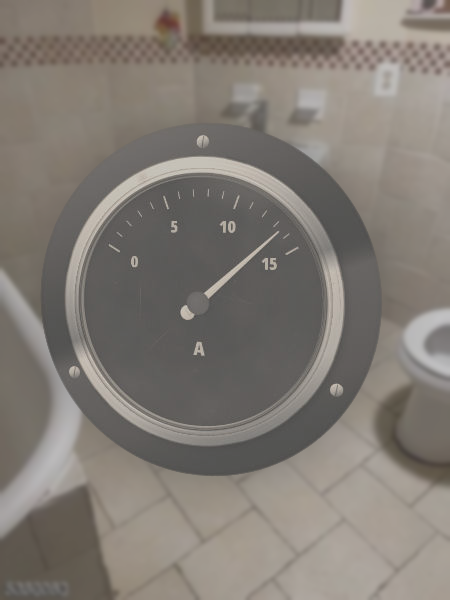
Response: 13.5
